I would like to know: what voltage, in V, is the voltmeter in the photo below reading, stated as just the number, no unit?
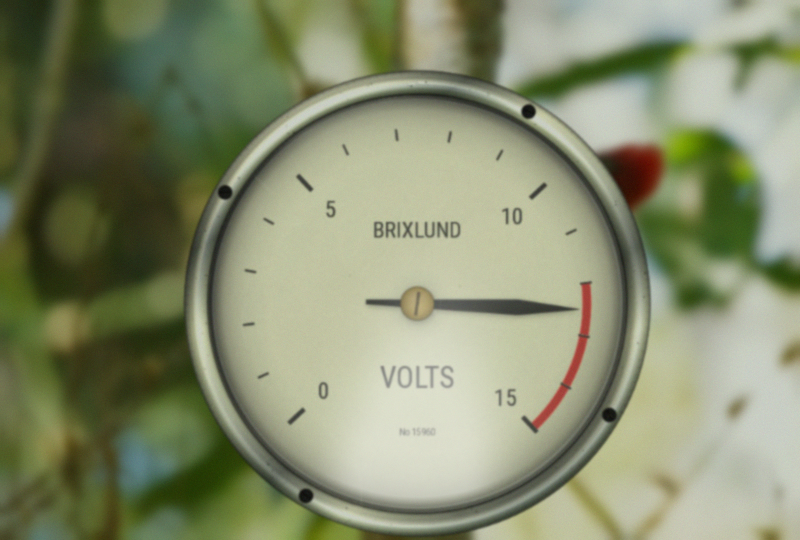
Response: 12.5
